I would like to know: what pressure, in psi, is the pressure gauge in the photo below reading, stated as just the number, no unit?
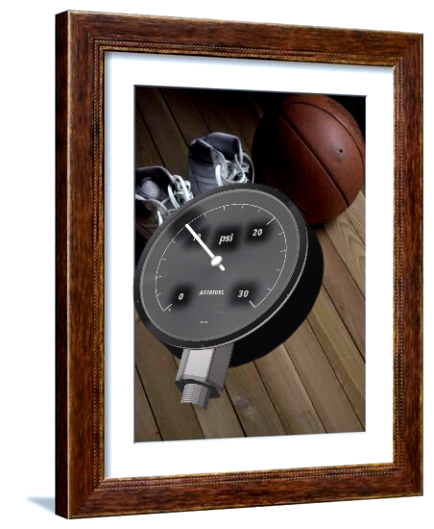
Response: 10
